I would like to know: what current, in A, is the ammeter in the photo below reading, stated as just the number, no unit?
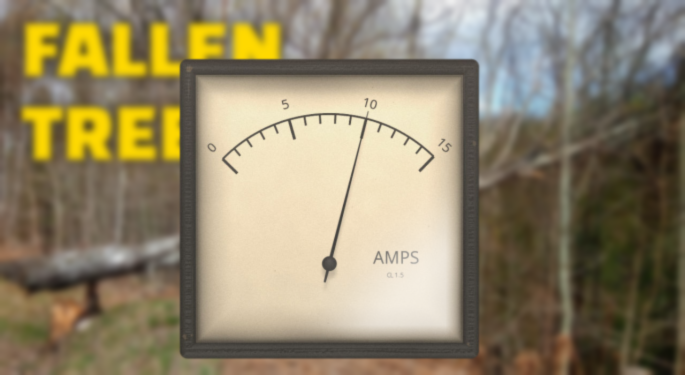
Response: 10
